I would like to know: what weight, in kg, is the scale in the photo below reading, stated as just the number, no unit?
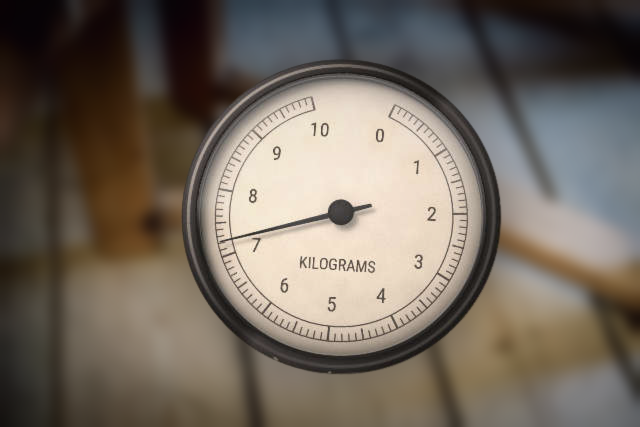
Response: 7.2
